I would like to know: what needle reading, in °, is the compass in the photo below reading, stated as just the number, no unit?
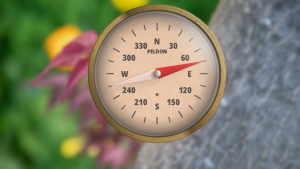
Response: 75
